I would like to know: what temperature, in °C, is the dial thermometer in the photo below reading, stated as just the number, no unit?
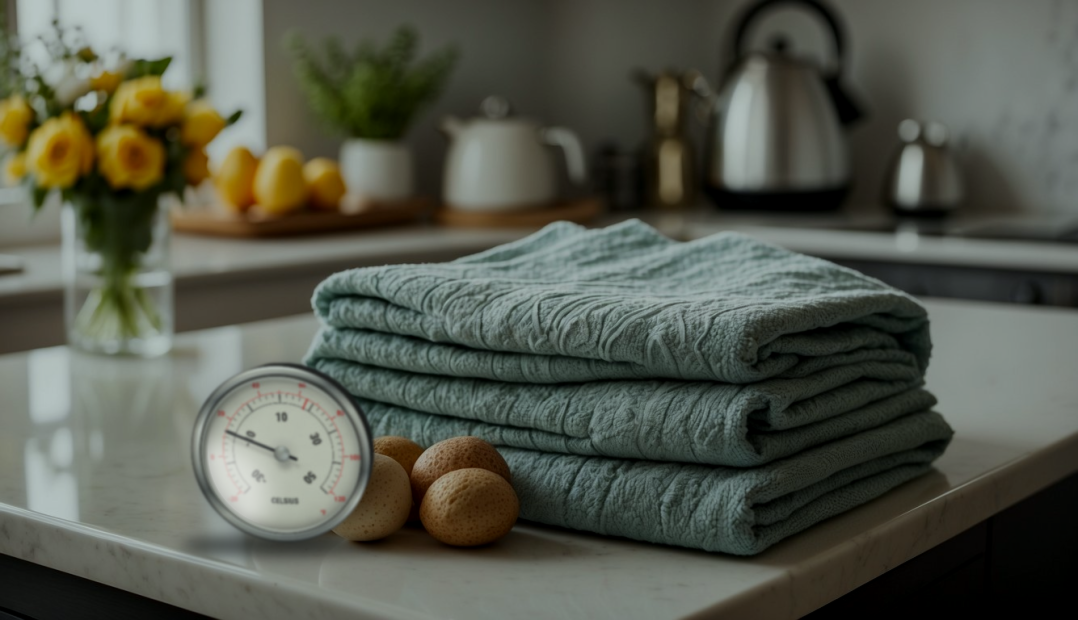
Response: -10
